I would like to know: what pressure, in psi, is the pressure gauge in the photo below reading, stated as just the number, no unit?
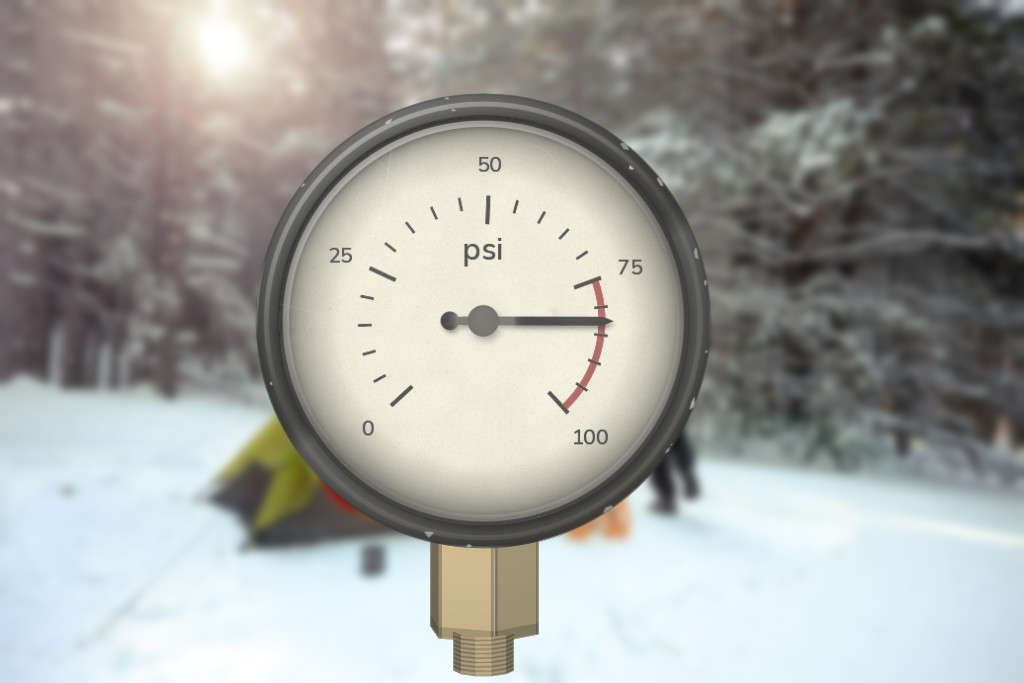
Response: 82.5
